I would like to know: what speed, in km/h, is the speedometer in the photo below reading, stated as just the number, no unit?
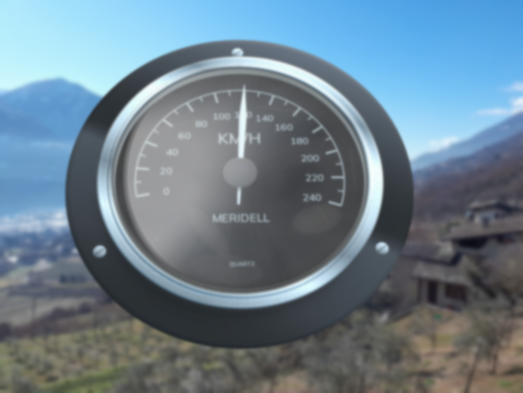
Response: 120
